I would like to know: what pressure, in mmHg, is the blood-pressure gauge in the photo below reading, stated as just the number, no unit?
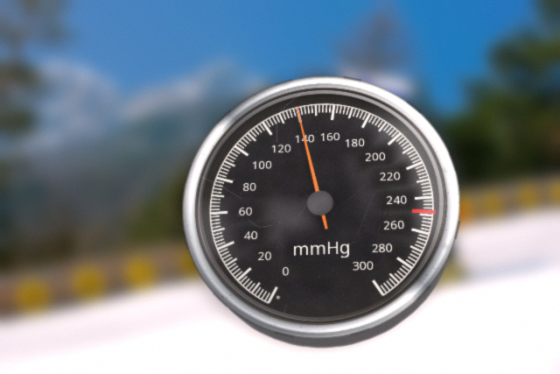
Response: 140
